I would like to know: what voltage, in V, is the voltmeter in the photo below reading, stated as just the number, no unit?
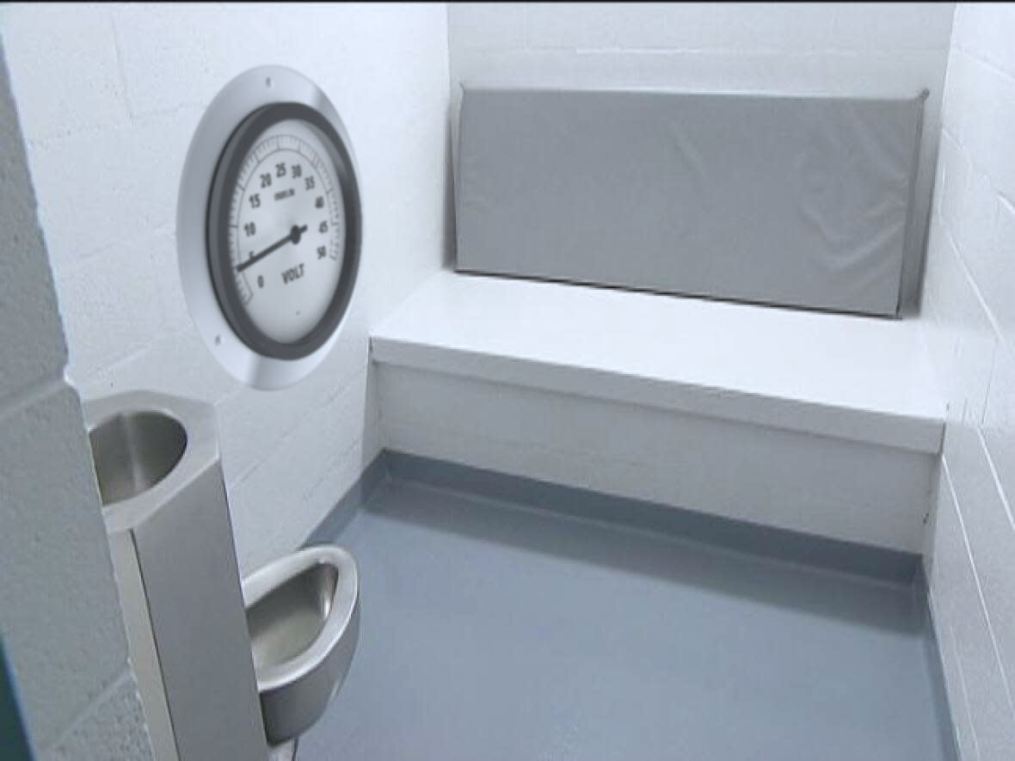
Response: 5
